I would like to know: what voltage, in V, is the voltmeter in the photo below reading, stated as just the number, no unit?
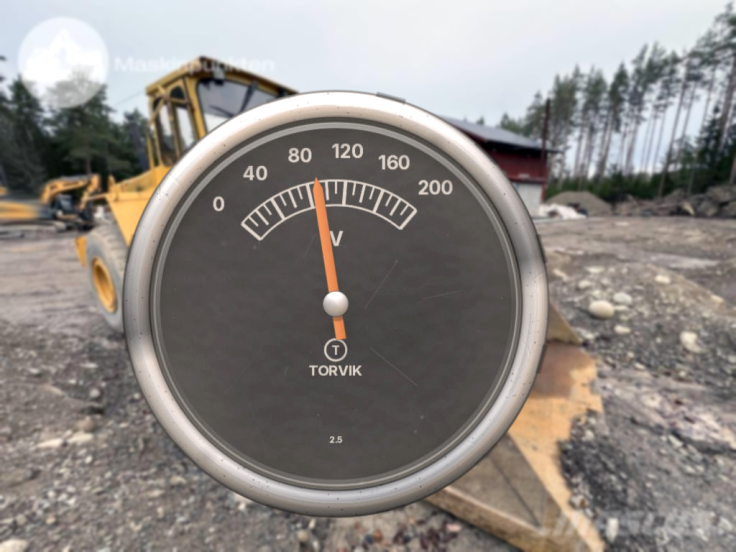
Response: 90
